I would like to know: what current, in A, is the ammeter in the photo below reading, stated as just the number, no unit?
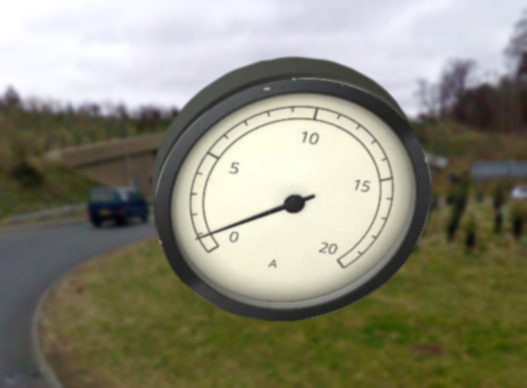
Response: 1
